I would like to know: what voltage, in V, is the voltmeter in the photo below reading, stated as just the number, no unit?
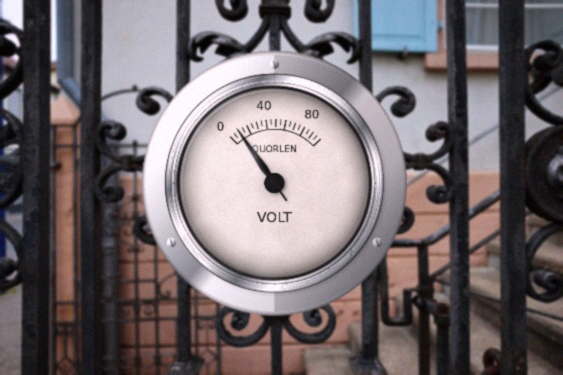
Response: 10
